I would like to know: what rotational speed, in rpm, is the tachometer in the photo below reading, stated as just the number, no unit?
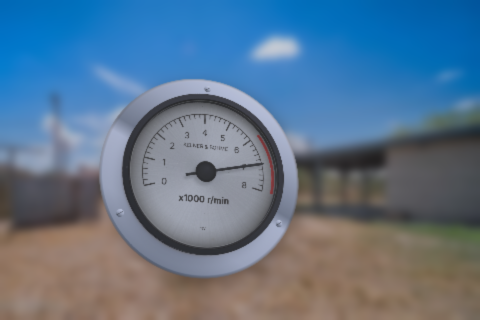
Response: 7000
